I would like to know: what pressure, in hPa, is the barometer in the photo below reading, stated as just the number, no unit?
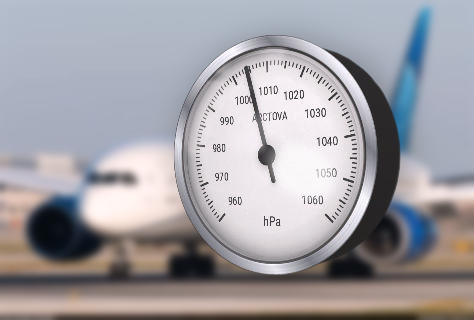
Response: 1005
